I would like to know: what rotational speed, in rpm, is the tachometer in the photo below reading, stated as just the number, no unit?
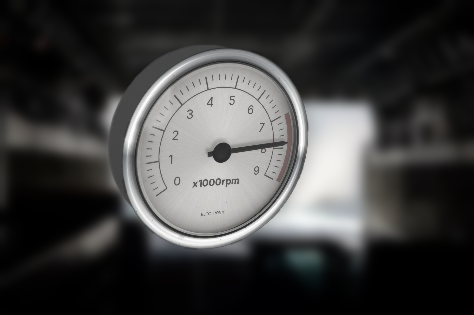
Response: 7800
